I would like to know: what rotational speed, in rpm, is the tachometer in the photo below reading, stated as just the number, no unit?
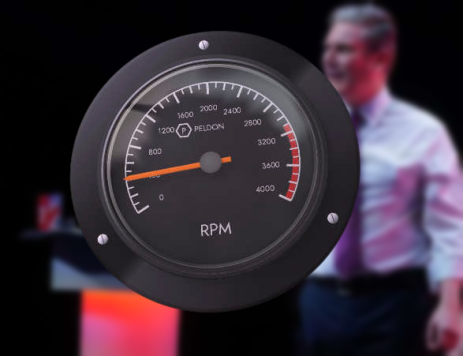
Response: 400
